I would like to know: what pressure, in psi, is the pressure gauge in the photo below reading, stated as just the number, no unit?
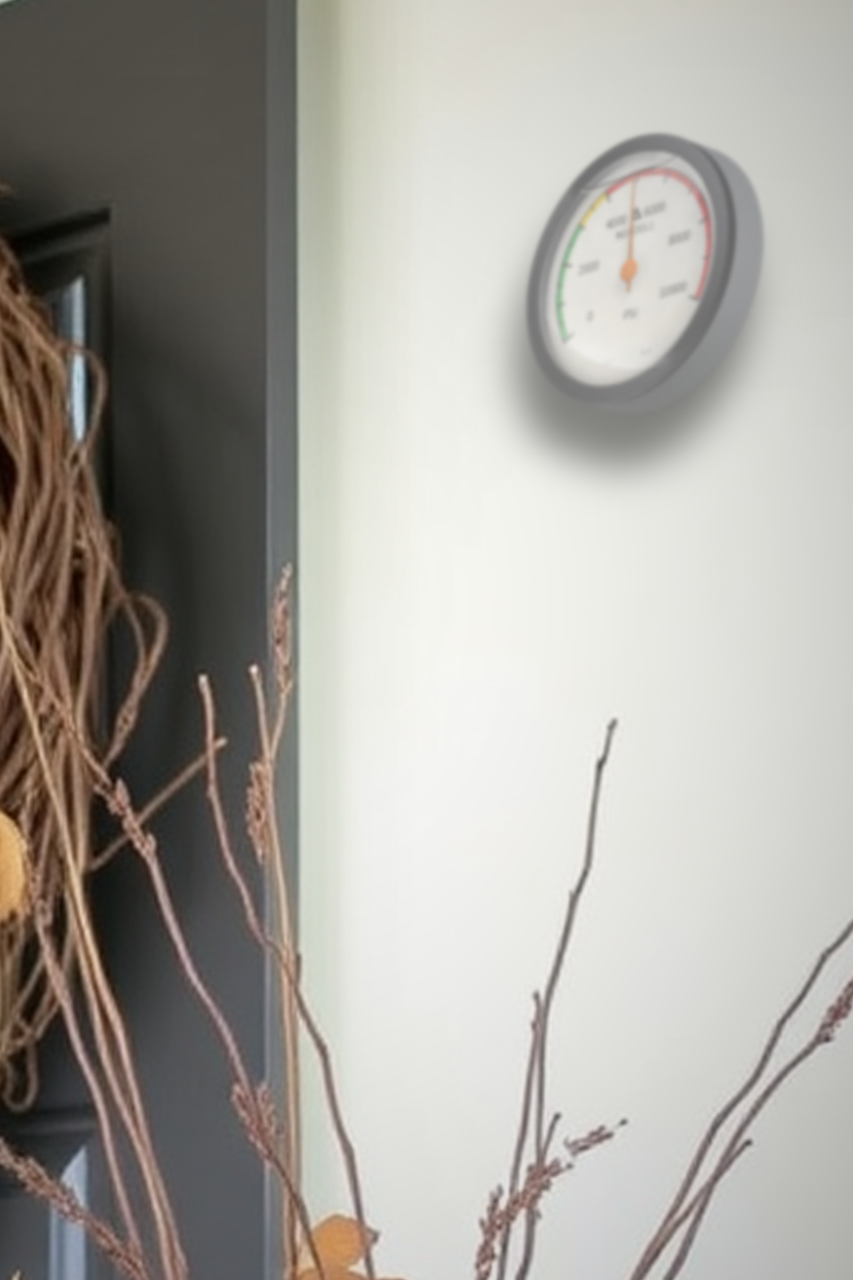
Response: 5000
